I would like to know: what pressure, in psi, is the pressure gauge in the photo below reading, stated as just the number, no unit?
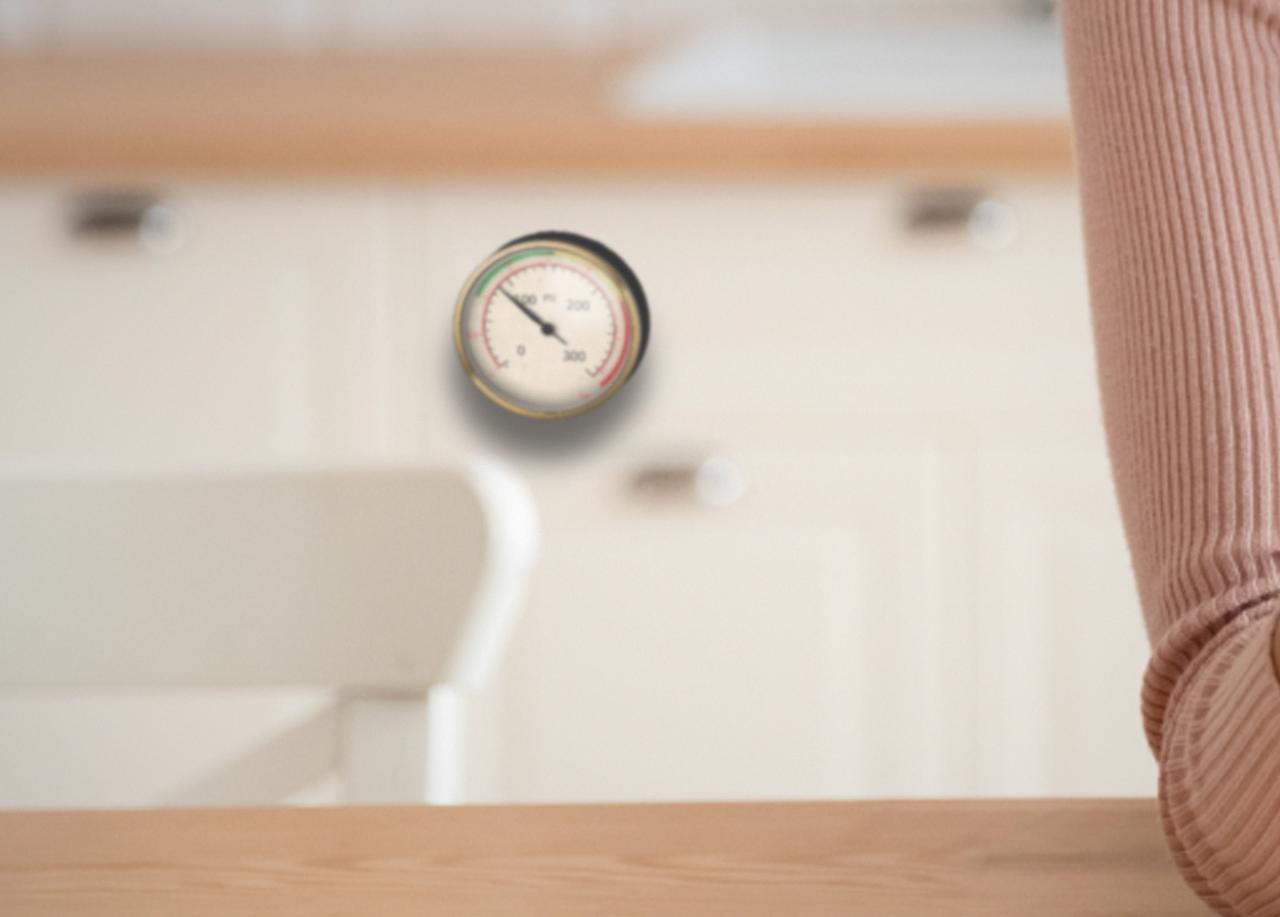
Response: 90
